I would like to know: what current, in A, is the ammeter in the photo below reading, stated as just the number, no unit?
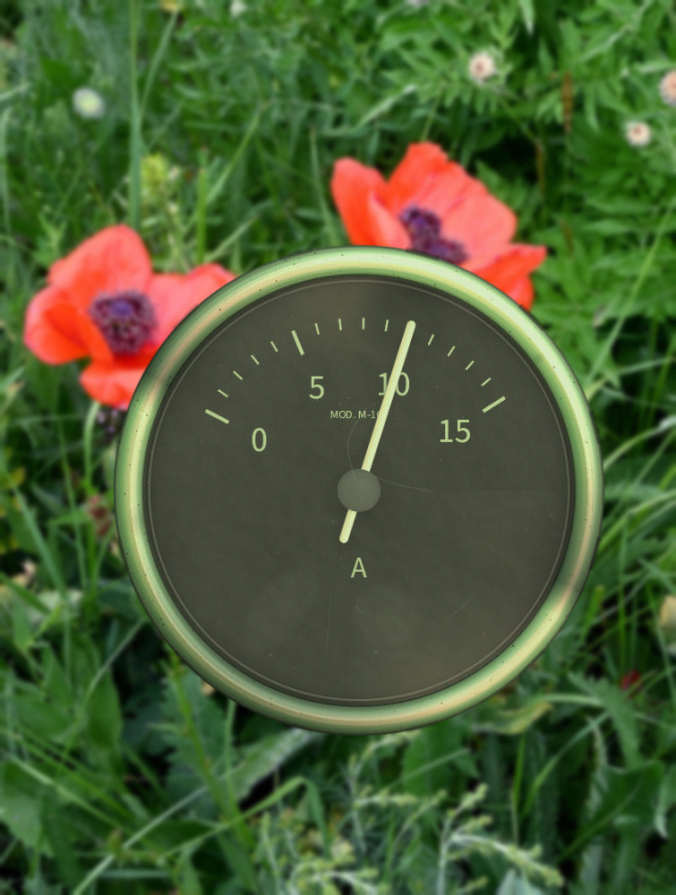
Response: 10
